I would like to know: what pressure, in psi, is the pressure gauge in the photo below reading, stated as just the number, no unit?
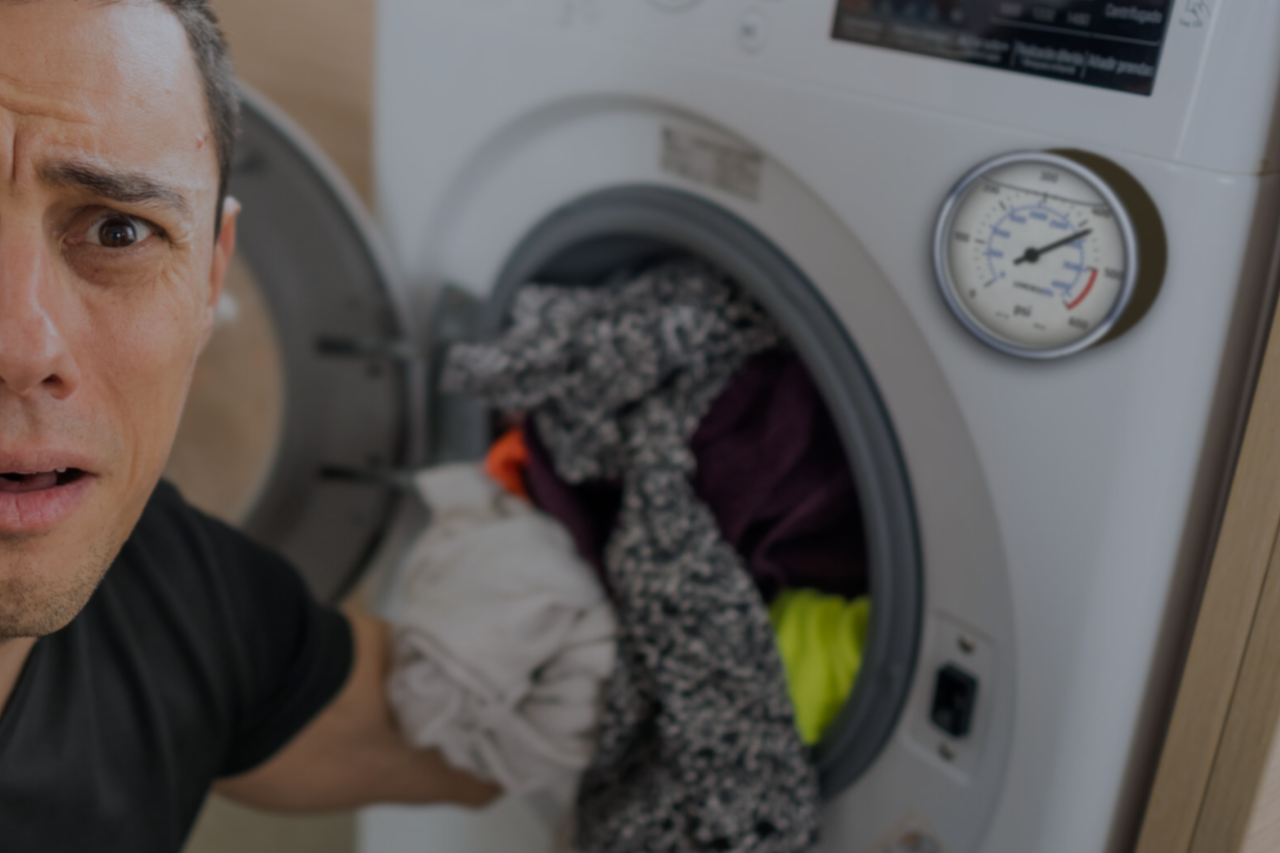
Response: 420
